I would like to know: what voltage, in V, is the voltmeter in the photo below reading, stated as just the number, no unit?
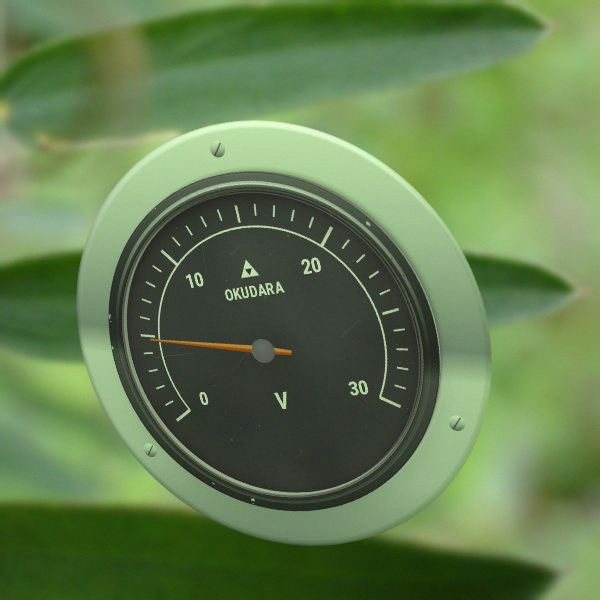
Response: 5
